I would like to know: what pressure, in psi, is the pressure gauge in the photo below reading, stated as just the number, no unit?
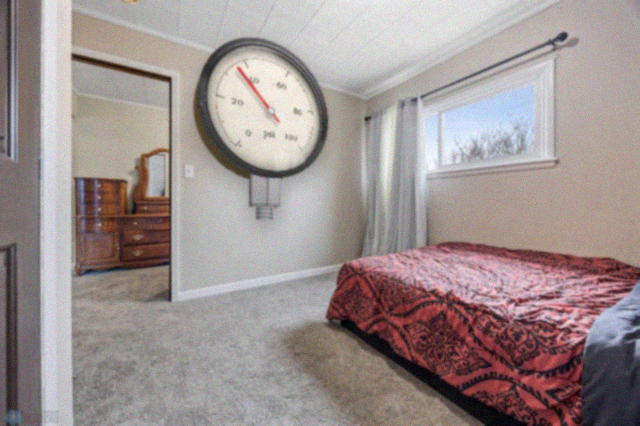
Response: 35
